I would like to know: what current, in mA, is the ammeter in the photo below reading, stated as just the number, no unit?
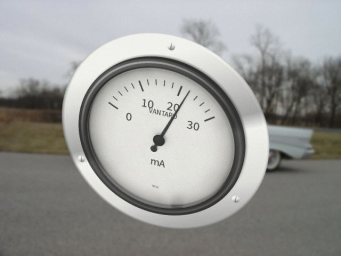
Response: 22
